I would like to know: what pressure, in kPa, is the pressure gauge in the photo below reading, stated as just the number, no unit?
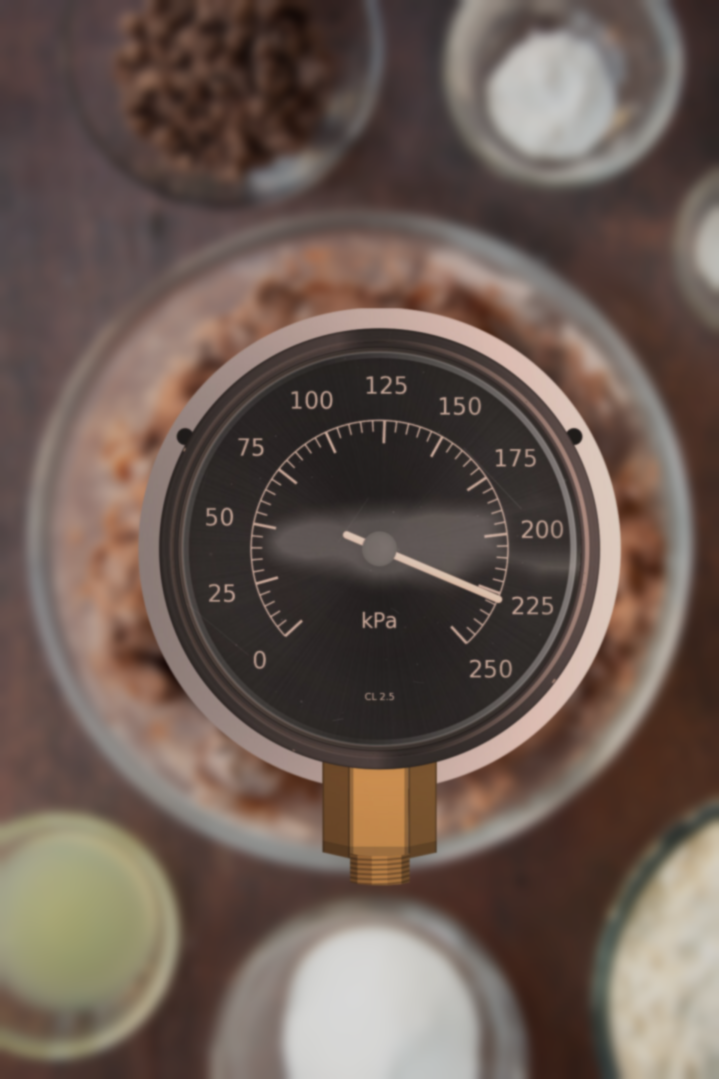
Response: 227.5
